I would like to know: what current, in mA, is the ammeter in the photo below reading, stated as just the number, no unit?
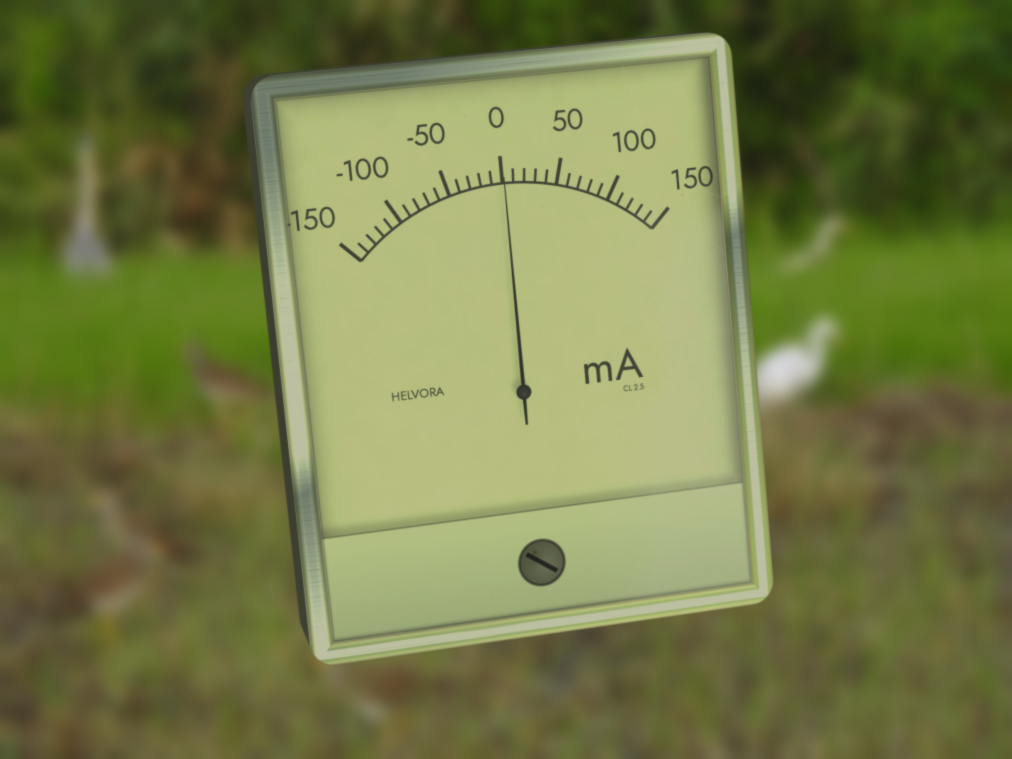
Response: 0
